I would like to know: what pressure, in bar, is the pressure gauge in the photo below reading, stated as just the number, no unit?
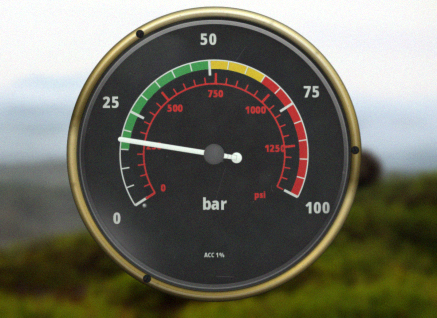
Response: 17.5
